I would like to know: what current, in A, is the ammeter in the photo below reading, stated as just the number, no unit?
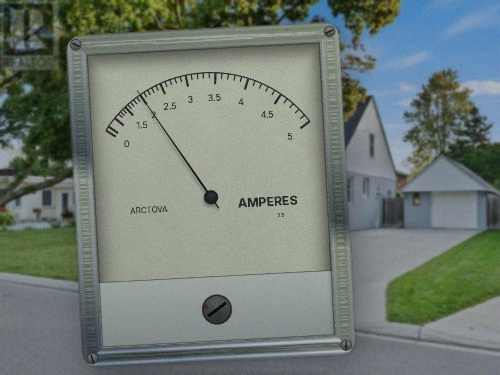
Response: 2
